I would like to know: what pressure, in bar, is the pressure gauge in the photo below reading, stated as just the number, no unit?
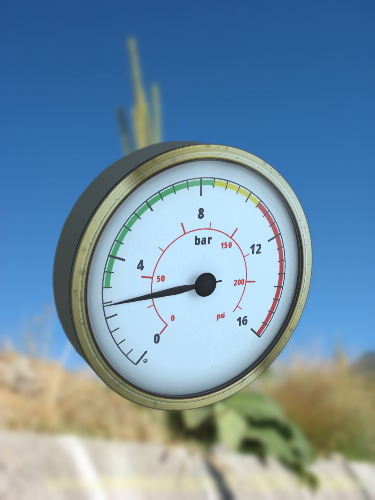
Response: 2.5
